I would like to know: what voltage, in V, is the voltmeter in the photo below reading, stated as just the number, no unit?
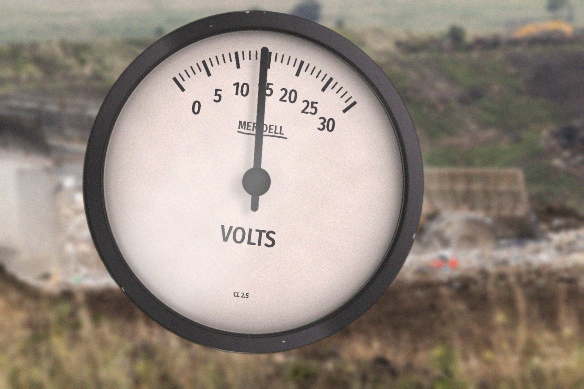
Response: 14
